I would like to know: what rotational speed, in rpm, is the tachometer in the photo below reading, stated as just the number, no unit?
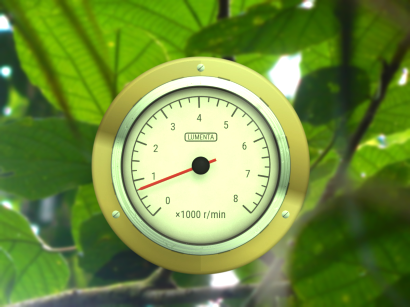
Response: 750
